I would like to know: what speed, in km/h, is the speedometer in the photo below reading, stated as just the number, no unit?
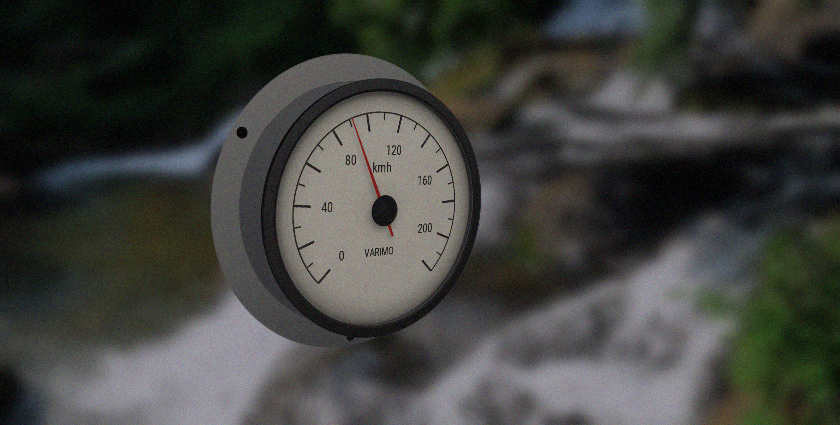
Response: 90
